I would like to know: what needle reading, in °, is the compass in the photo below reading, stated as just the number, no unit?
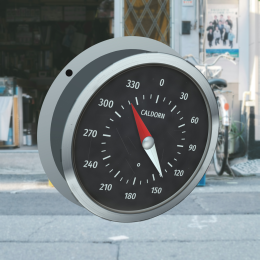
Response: 320
